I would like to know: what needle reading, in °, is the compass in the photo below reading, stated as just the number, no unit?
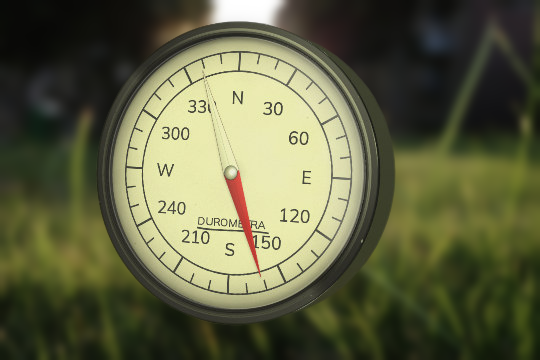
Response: 160
